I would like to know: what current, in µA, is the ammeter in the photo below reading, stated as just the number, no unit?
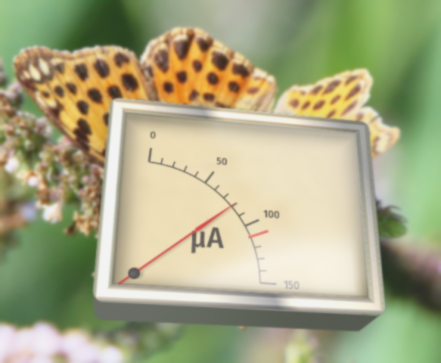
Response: 80
